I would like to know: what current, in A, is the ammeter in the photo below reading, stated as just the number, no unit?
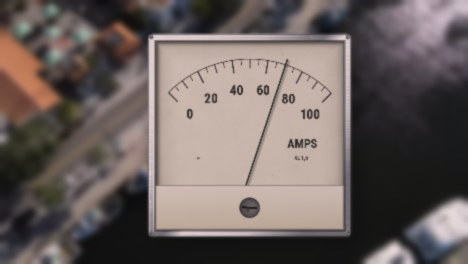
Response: 70
